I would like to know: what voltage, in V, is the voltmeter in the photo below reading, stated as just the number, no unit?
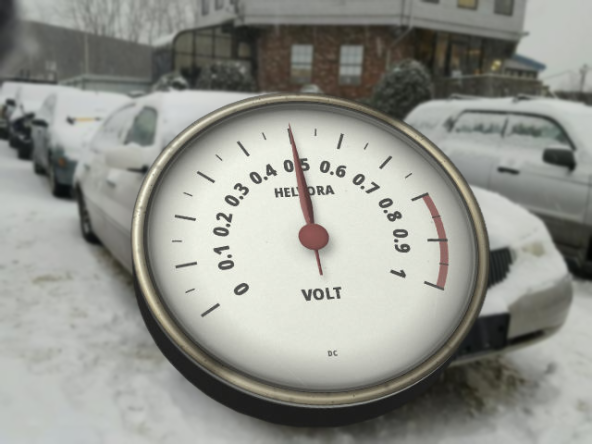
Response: 0.5
